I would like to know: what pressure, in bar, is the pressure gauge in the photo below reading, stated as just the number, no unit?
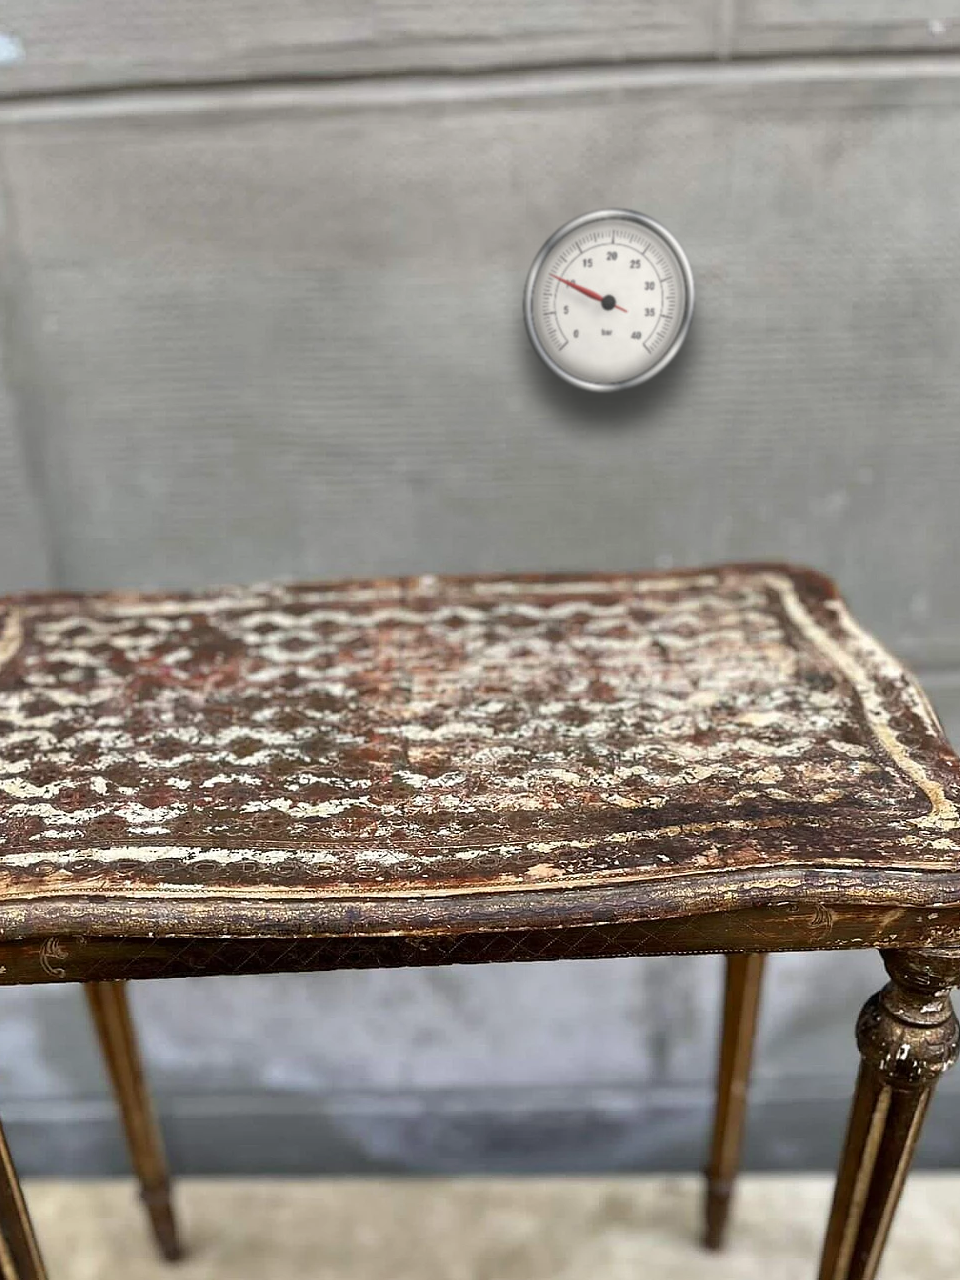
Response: 10
